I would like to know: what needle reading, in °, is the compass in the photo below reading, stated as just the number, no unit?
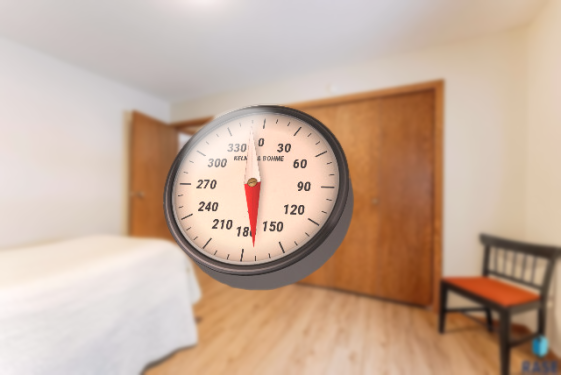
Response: 170
